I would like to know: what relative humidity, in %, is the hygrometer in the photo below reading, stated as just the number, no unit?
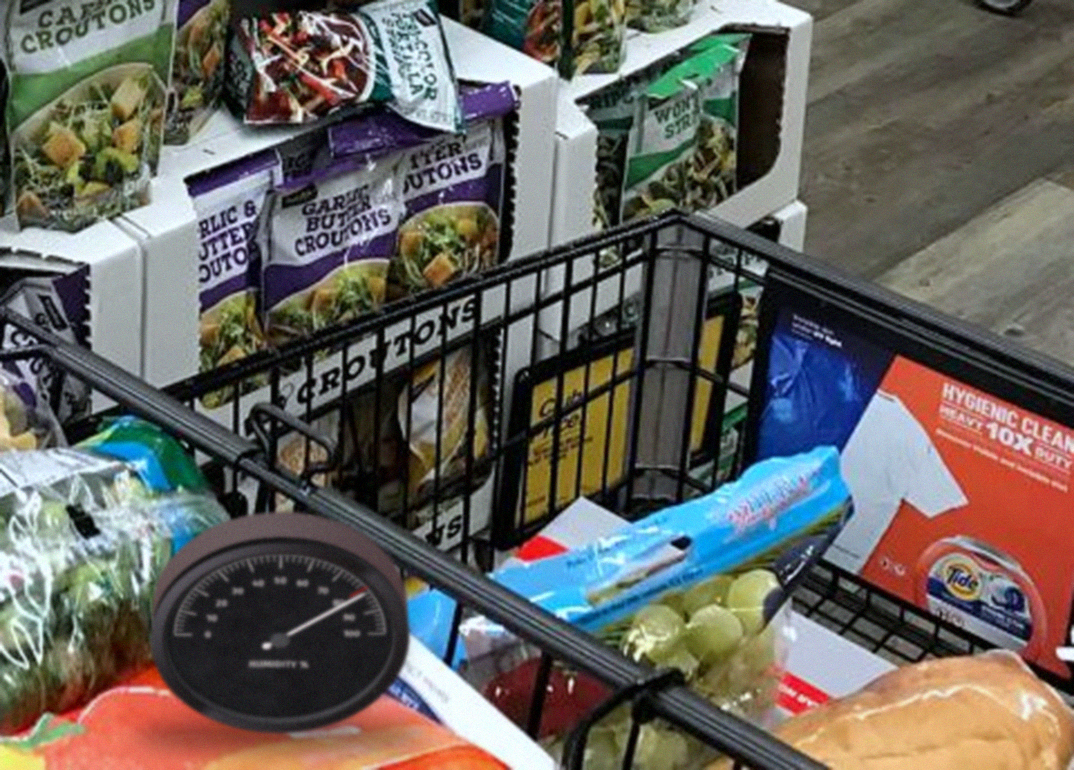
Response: 80
